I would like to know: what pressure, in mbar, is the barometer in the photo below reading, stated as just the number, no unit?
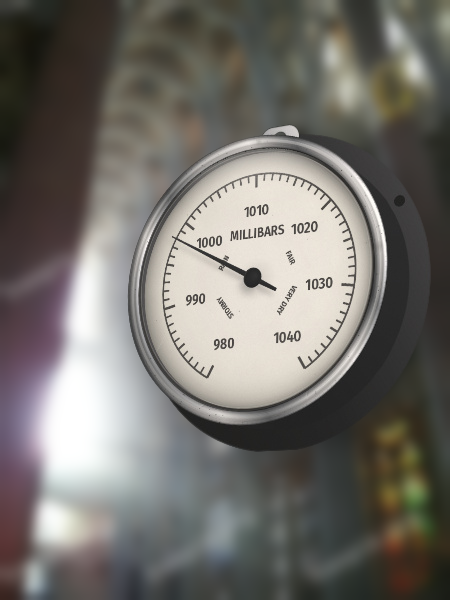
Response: 998
